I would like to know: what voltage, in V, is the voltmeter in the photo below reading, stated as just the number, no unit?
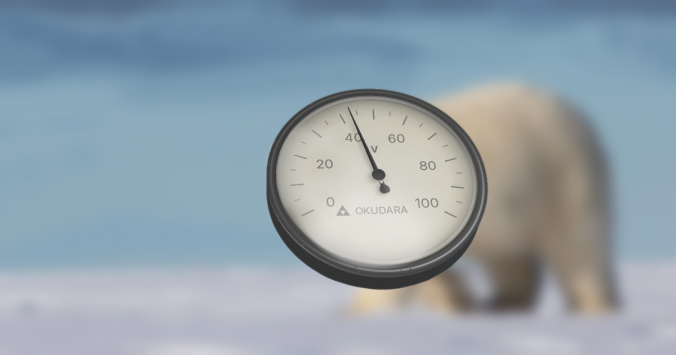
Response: 42.5
